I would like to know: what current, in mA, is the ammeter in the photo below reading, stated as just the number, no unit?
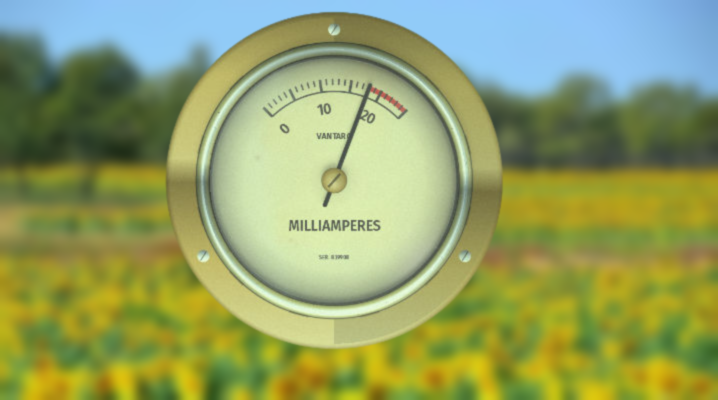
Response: 18
